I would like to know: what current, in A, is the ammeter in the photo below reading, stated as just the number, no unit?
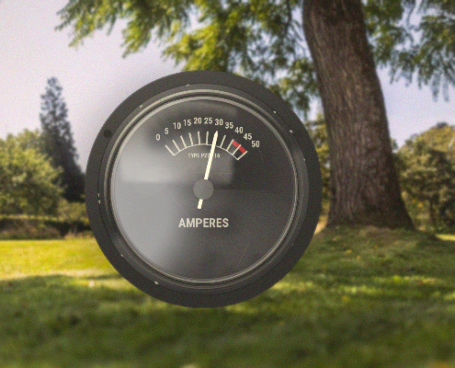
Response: 30
